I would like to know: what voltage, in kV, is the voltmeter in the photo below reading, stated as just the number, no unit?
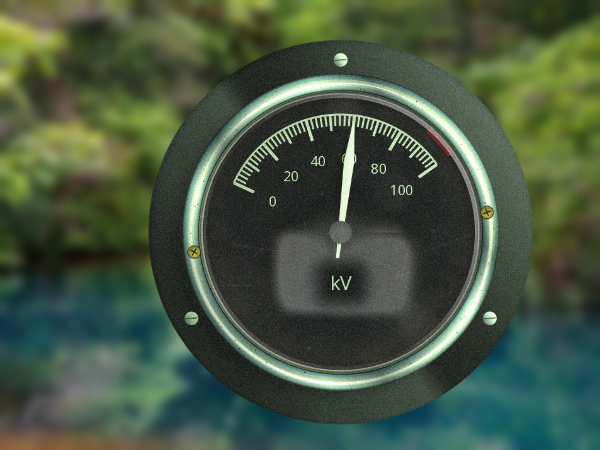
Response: 60
